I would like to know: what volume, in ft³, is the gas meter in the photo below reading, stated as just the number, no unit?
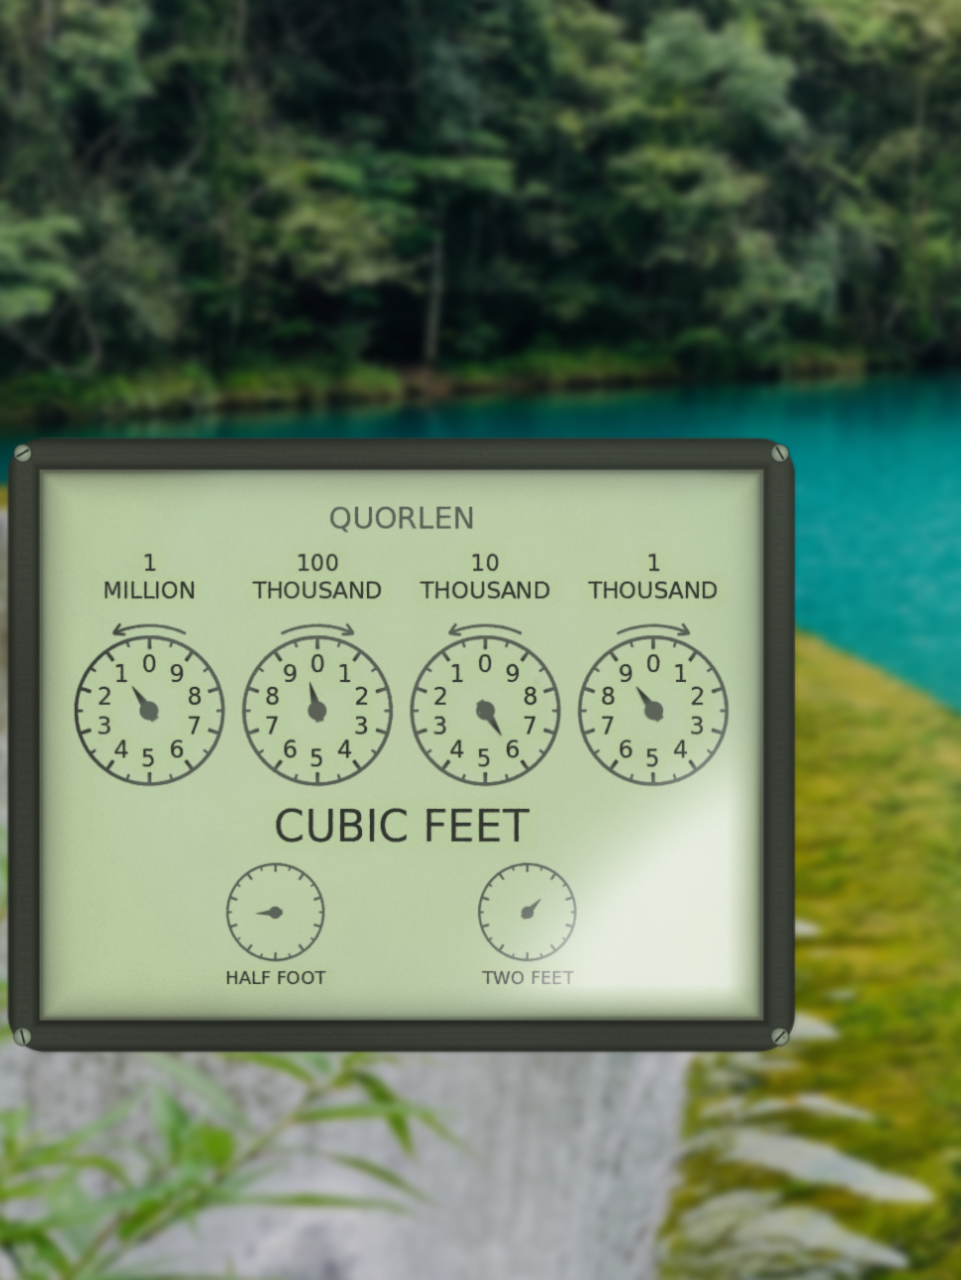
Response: 95900
